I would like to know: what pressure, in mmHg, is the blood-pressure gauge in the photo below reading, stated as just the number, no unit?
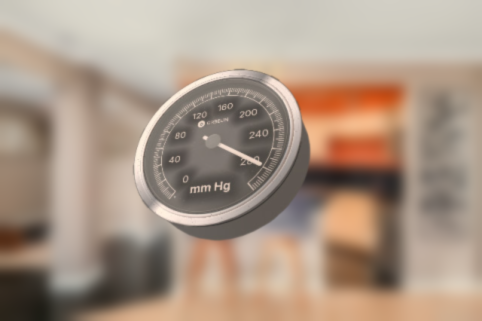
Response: 280
